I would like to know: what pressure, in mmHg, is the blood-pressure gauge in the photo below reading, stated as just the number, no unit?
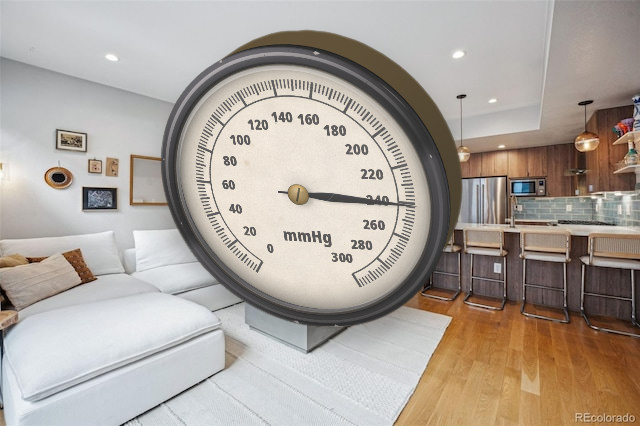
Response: 240
